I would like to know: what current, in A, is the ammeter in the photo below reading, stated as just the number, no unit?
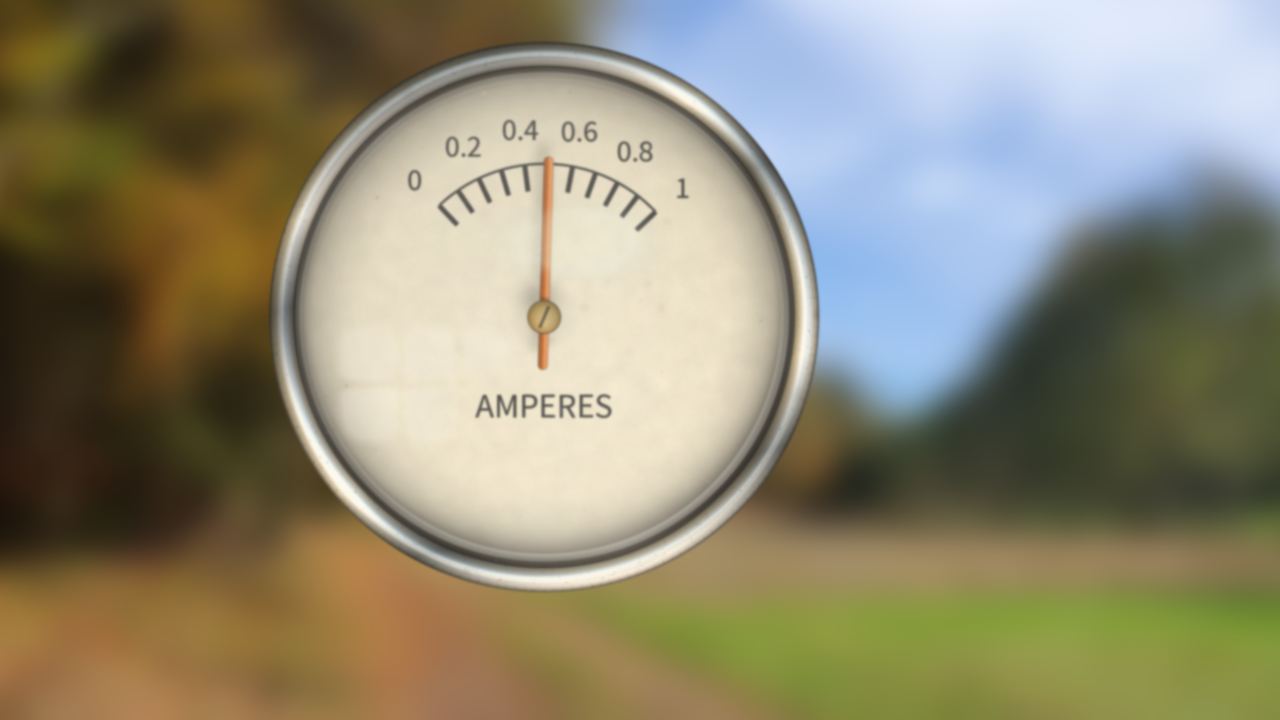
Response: 0.5
